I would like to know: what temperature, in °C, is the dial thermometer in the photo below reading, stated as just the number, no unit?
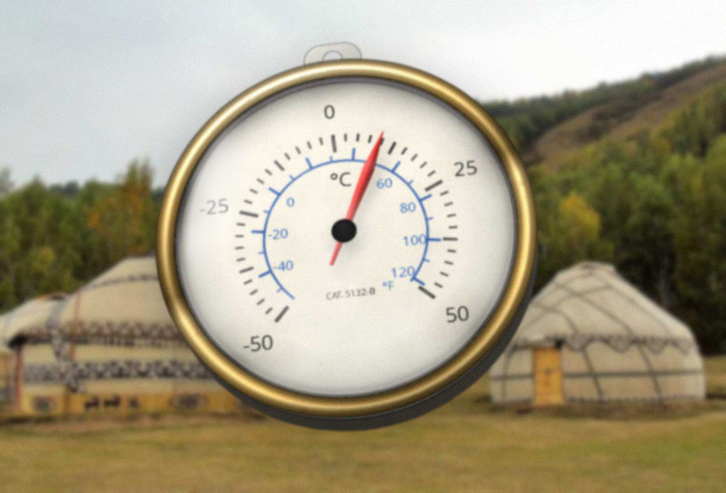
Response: 10
